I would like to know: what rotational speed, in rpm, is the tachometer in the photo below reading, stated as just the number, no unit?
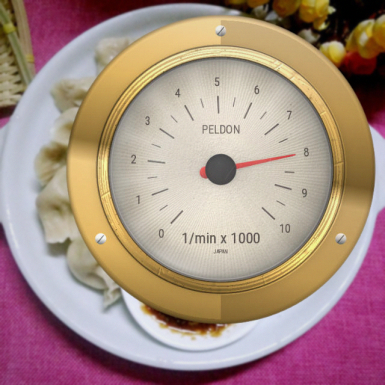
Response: 8000
